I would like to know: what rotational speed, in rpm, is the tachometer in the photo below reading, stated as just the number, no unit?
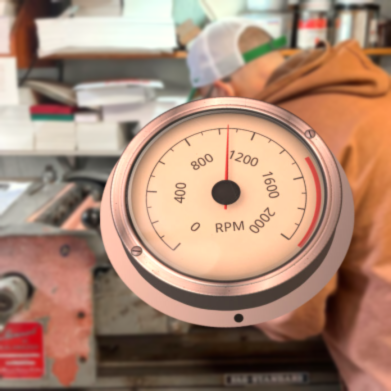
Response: 1050
